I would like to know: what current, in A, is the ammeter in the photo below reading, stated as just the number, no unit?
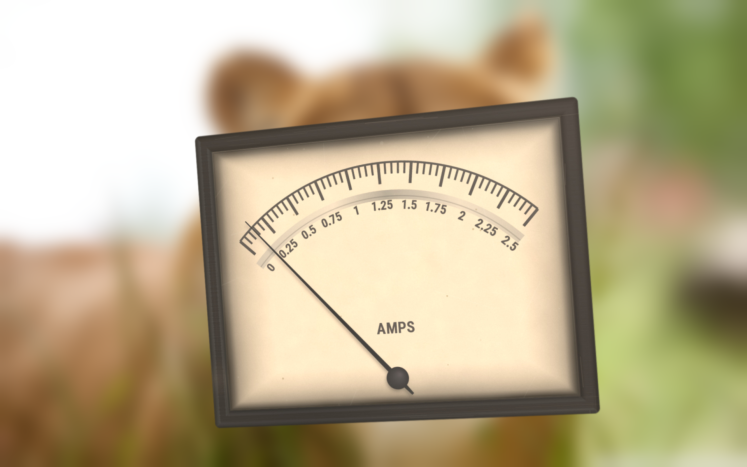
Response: 0.15
